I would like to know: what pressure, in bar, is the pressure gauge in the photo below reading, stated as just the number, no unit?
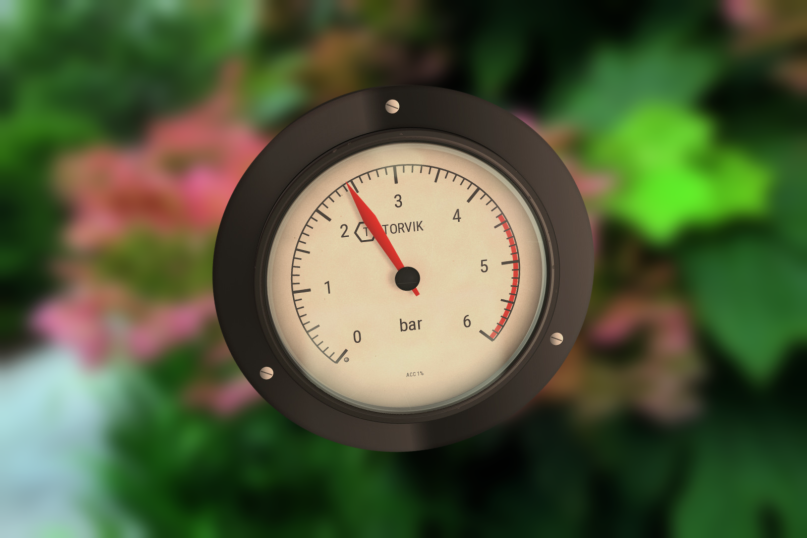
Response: 2.45
